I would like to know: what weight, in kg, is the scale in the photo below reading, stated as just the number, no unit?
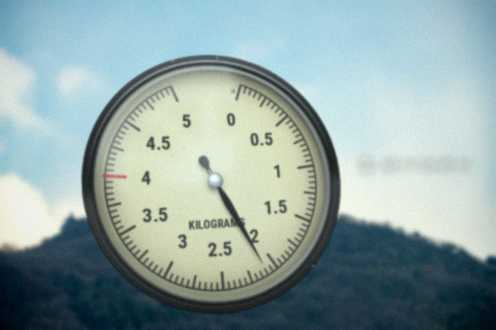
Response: 2.1
